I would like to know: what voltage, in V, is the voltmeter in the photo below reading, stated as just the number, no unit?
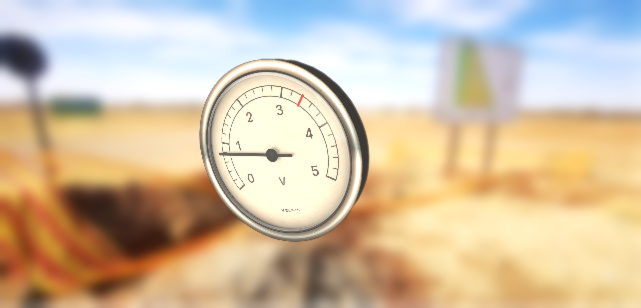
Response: 0.8
